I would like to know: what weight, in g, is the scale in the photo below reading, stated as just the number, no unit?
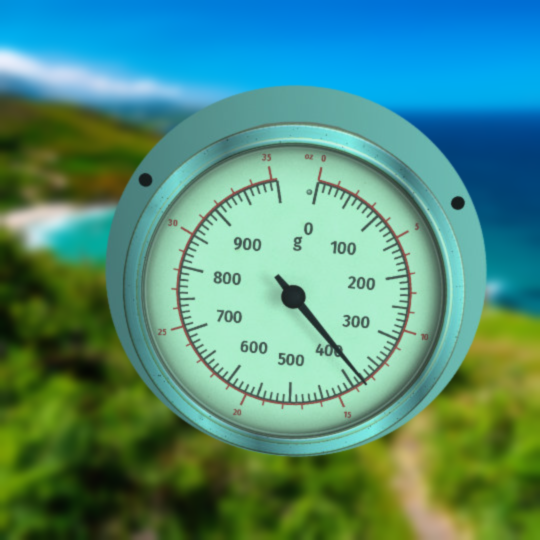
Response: 380
